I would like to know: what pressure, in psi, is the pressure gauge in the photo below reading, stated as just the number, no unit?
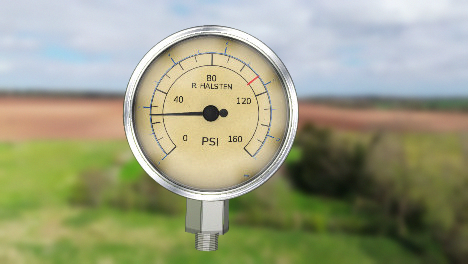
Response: 25
